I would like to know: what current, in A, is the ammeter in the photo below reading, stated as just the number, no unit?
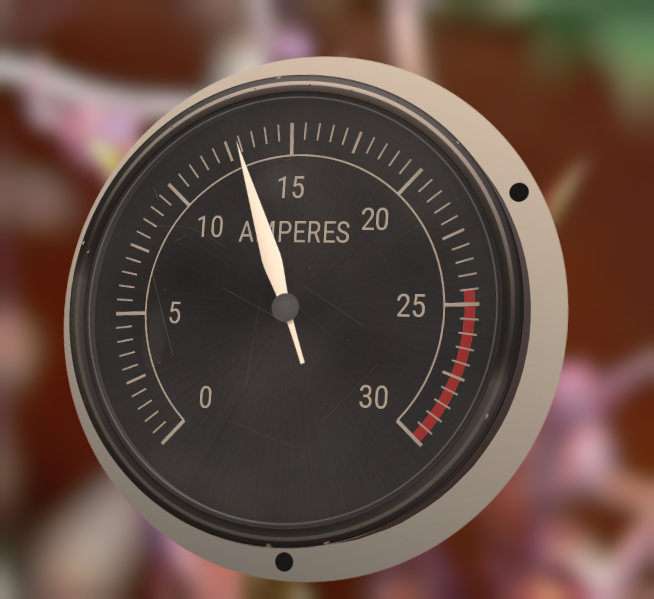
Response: 13
